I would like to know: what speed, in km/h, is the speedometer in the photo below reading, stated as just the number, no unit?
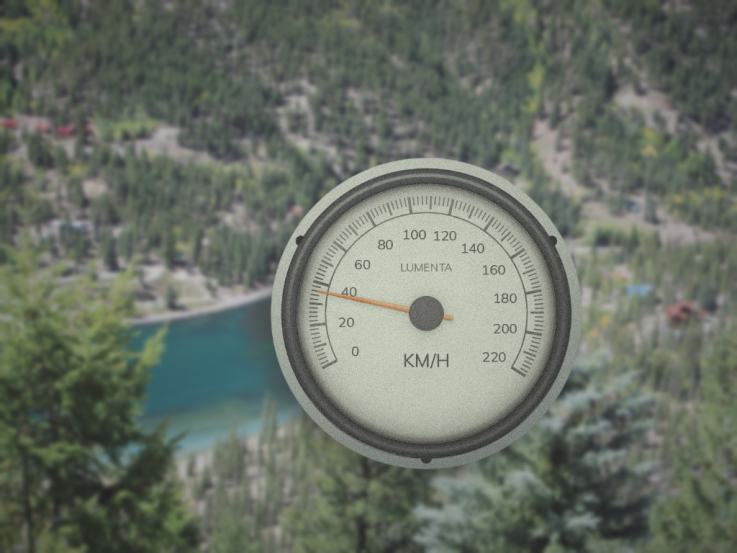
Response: 36
